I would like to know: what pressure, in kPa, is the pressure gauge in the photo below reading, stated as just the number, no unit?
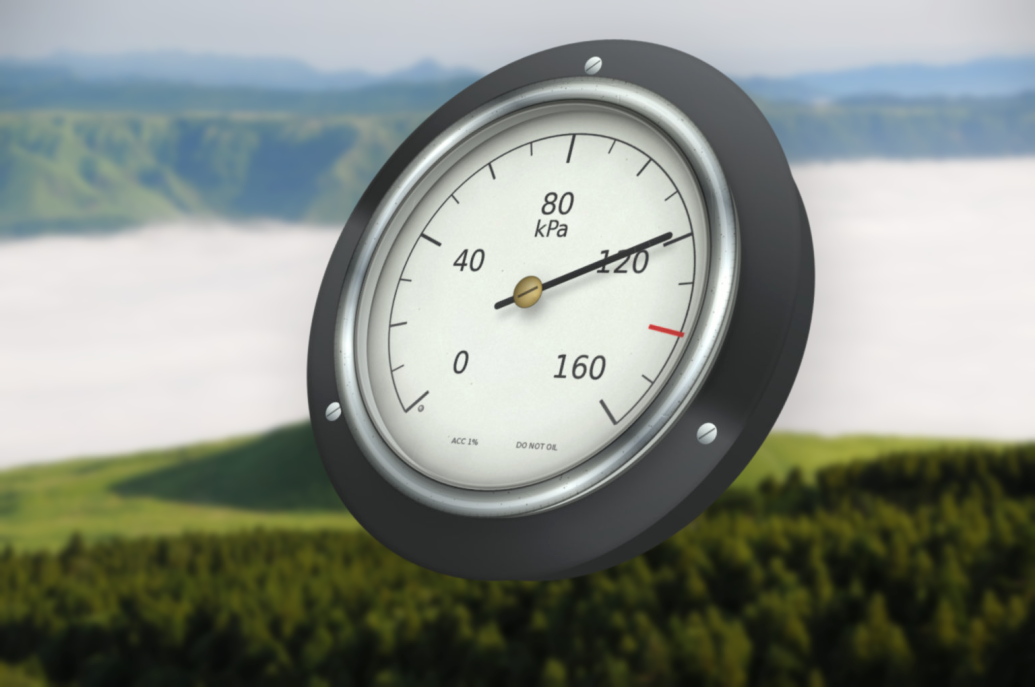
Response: 120
